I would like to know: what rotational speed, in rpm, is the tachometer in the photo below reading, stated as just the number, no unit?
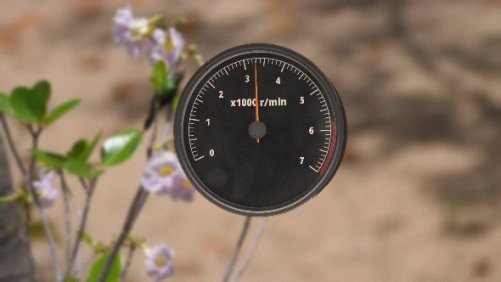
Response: 3300
